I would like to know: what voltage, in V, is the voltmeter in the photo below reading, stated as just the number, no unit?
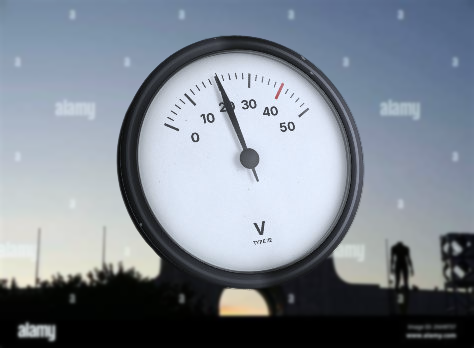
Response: 20
